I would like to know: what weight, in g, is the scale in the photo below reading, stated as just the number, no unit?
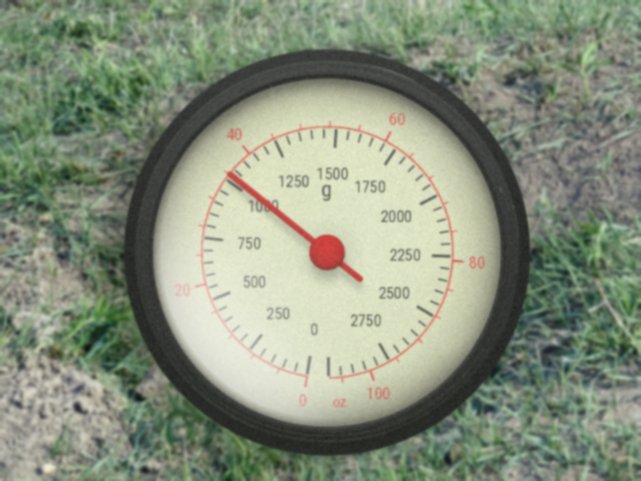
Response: 1025
